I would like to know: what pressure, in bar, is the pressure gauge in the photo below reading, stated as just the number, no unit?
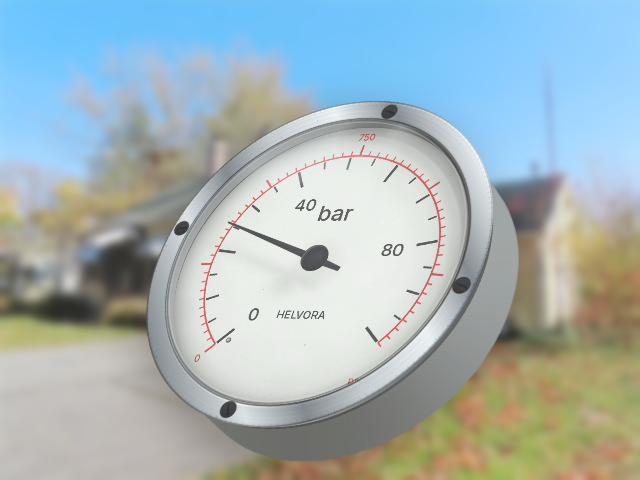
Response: 25
